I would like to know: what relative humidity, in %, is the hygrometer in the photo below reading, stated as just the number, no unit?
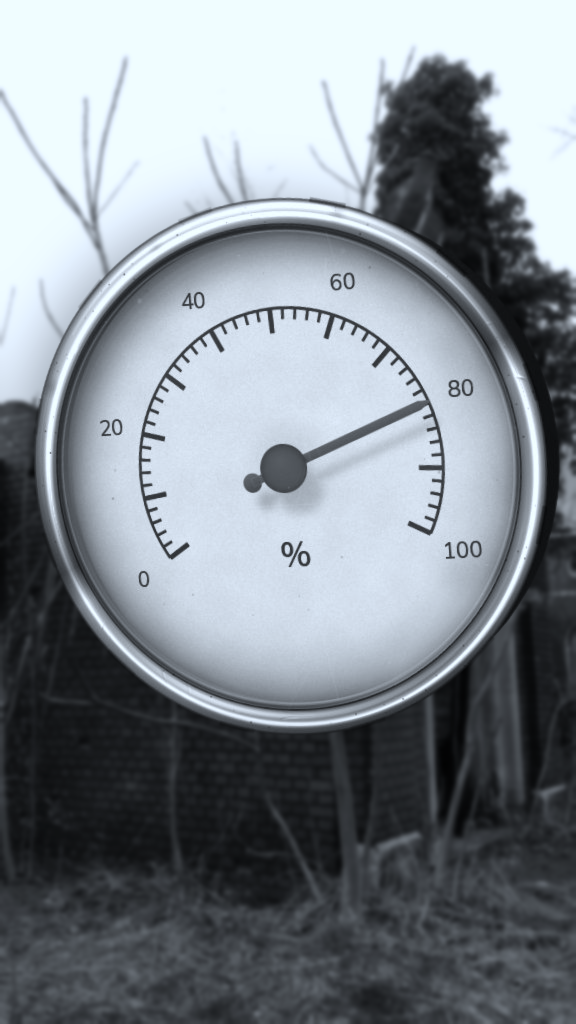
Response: 80
